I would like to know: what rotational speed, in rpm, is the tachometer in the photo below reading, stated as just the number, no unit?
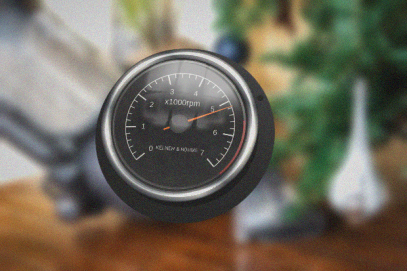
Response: 5200
